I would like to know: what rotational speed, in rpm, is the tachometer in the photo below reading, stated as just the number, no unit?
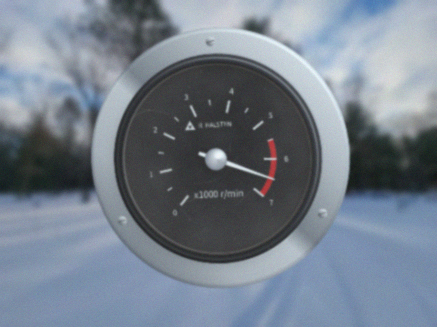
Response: 6500
